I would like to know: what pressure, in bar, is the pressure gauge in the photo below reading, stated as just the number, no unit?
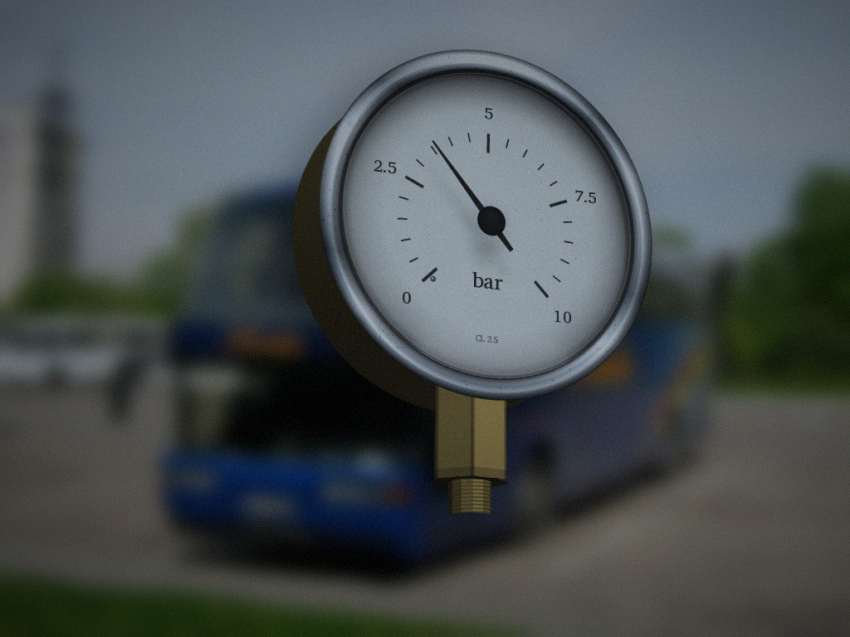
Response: 3.5
